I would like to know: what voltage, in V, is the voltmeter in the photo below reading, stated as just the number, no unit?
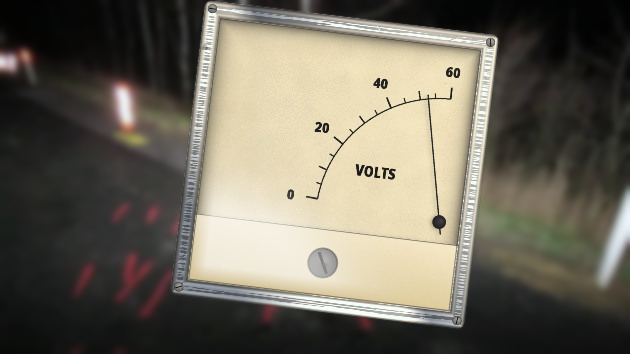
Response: 52.5
